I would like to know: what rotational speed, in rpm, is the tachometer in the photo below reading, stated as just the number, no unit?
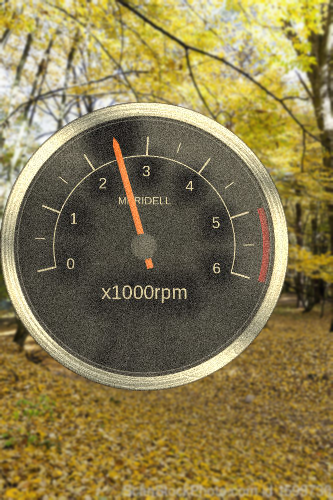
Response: 2500
